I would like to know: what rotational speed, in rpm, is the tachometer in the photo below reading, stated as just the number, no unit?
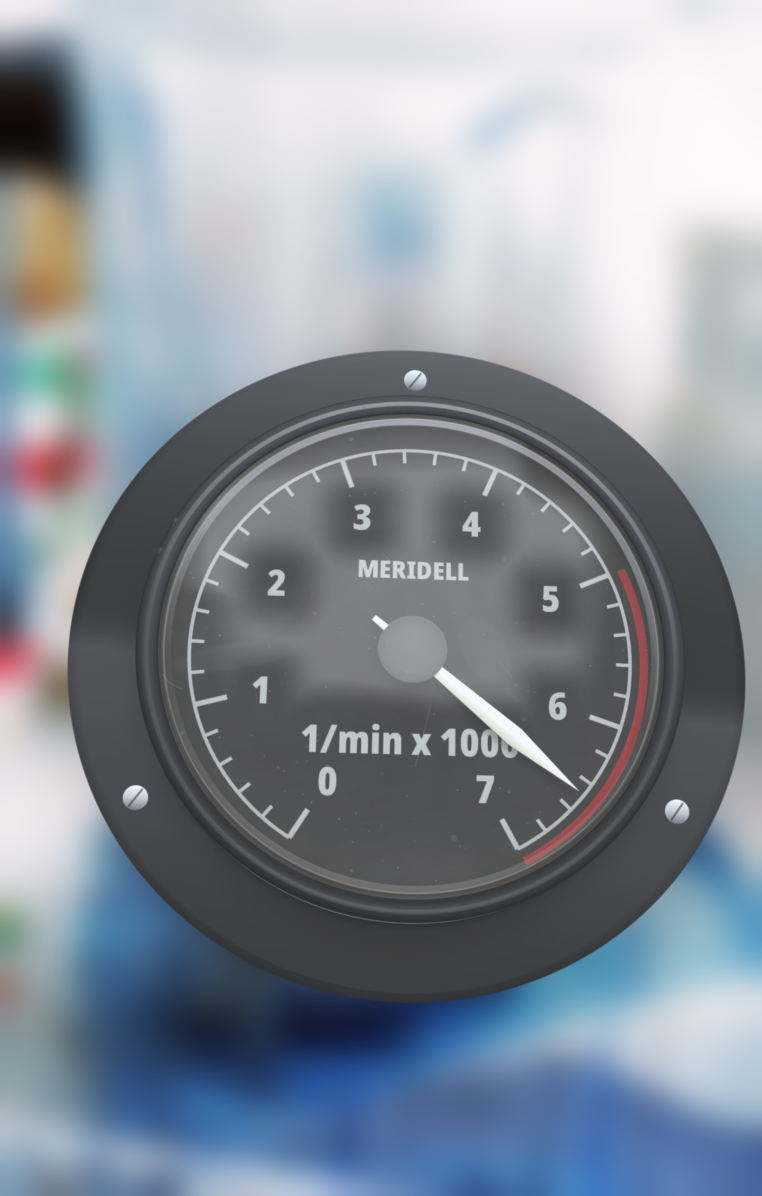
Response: 6500
